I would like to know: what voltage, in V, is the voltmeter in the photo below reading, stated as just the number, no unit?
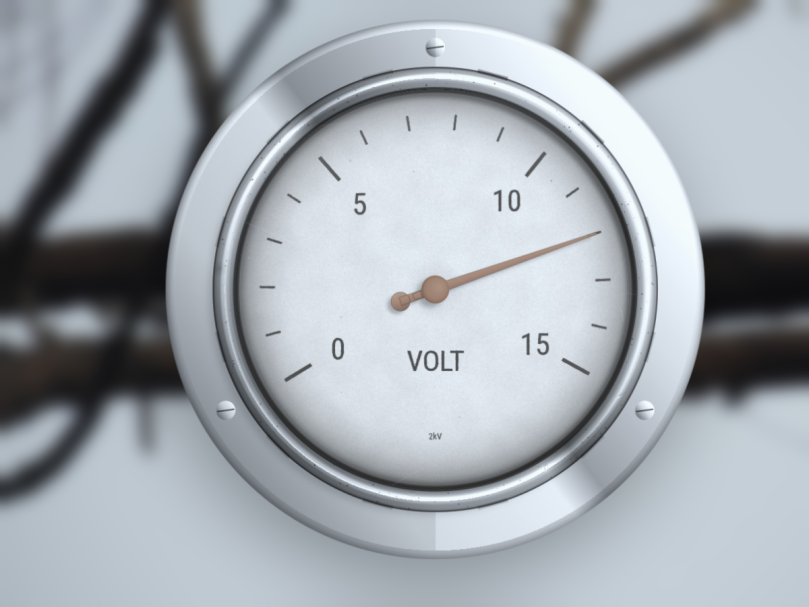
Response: 12
